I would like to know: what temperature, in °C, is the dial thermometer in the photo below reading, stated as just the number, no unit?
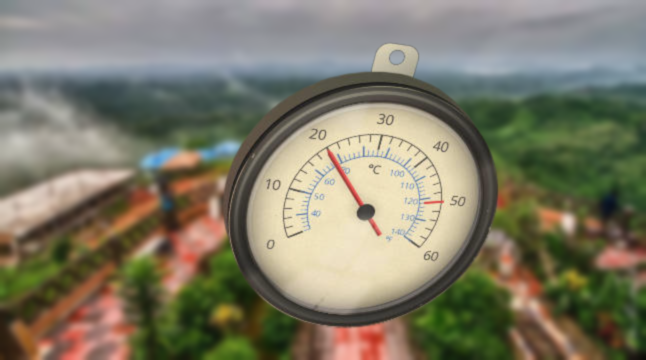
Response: 20
